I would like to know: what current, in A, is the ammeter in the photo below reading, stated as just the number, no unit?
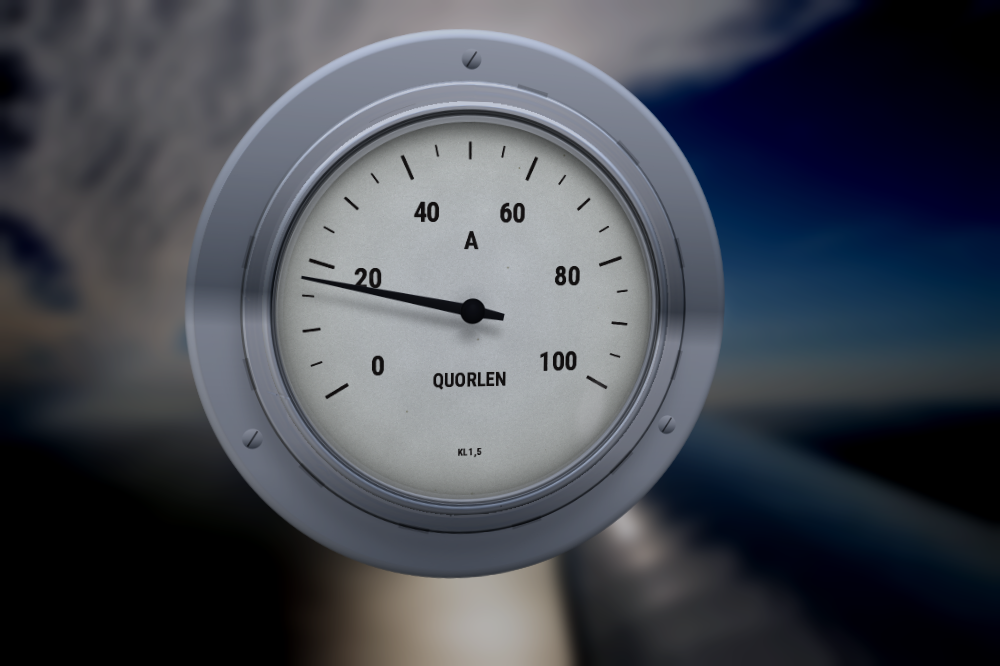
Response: 17.5
